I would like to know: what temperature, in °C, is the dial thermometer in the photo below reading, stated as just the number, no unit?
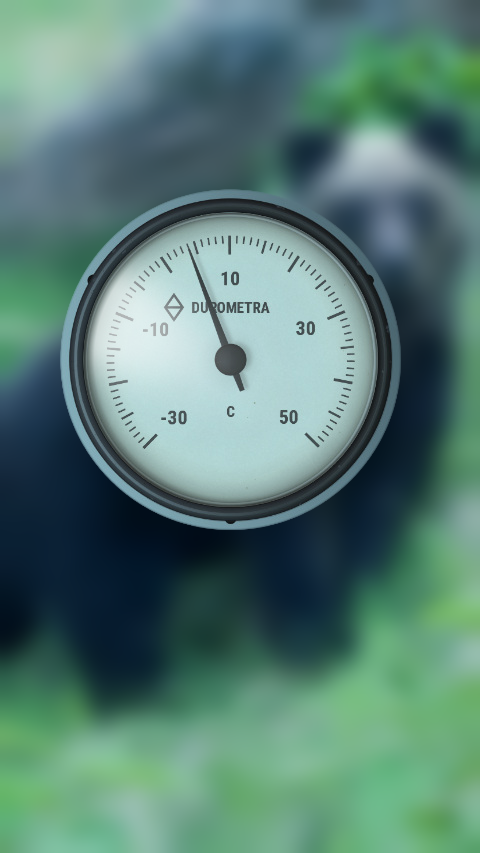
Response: 4
